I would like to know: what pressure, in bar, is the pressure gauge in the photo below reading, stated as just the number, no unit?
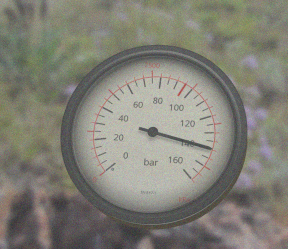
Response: 140
